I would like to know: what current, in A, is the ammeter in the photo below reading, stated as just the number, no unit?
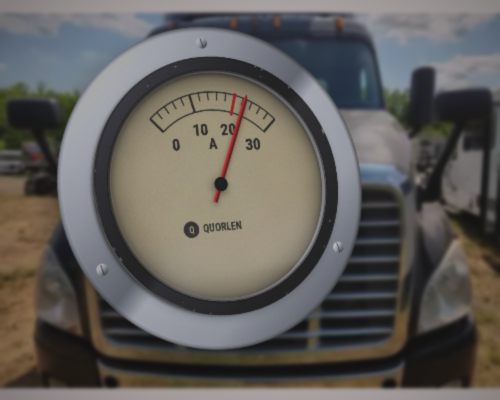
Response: 22
